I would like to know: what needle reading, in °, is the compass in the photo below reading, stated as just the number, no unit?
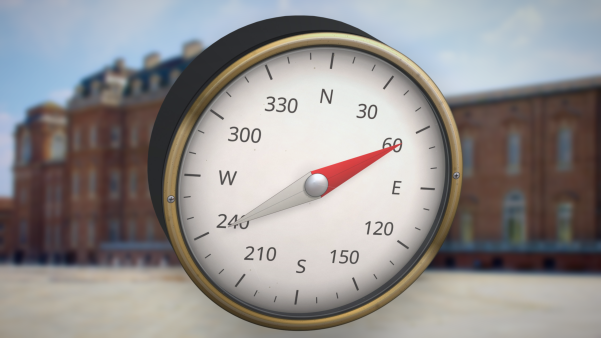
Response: 60
